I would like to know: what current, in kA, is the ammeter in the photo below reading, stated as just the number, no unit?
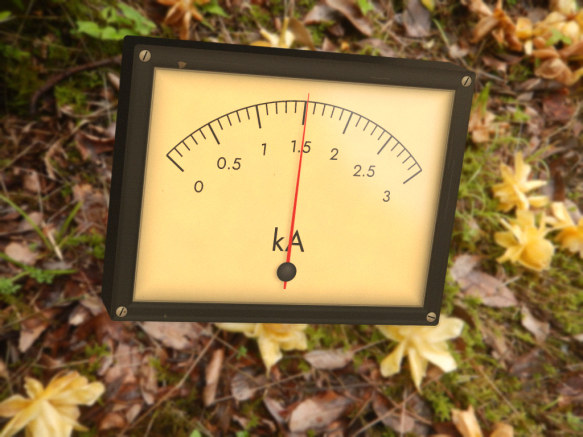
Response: 1.5
